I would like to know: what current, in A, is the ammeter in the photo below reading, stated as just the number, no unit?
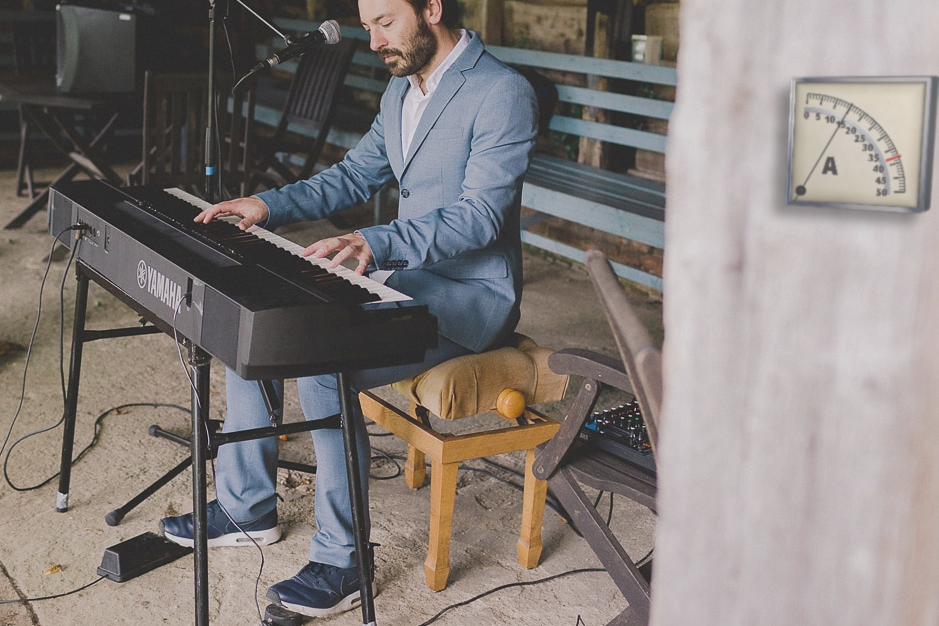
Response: 15
